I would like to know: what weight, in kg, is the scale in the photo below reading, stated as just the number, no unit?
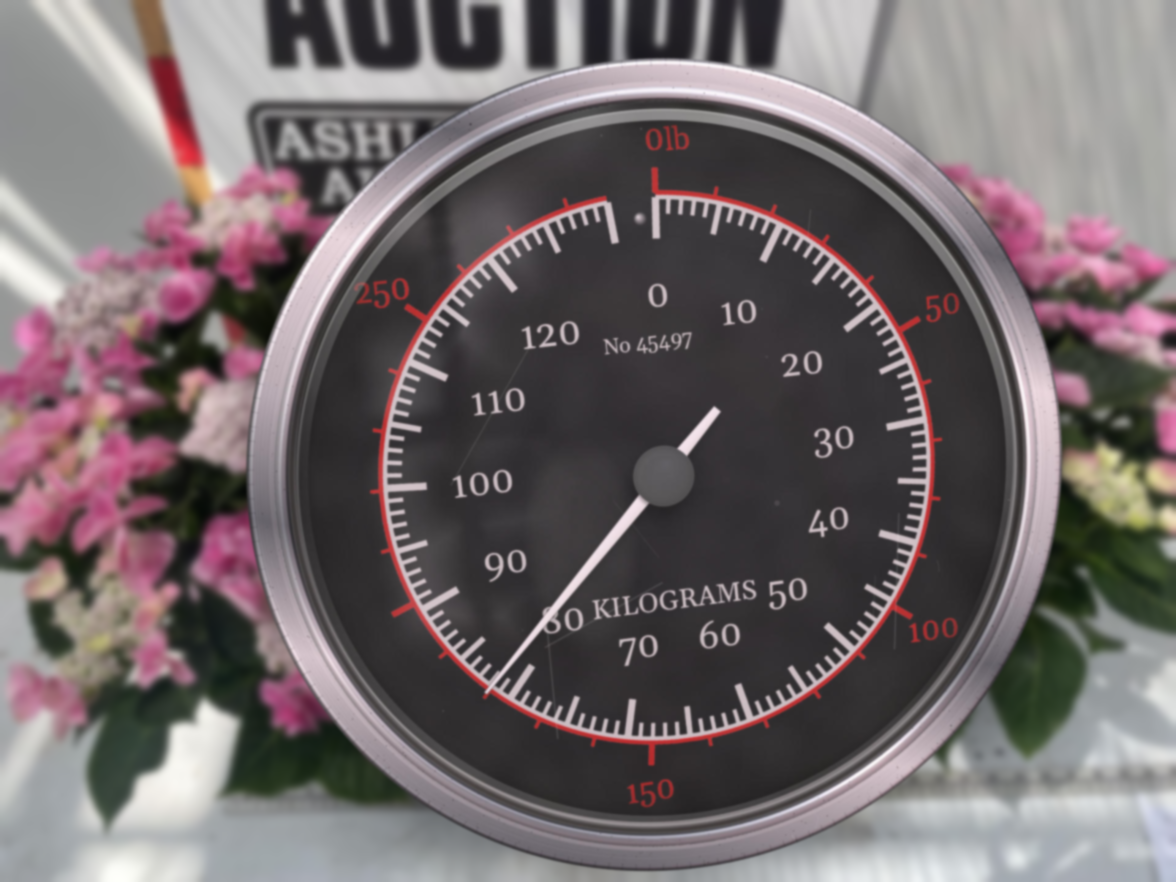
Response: 82
